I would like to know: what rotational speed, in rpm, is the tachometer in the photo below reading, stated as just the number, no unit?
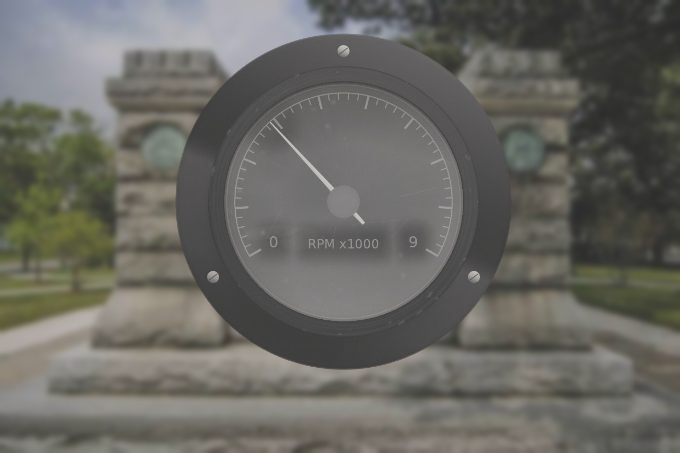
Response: 2900
